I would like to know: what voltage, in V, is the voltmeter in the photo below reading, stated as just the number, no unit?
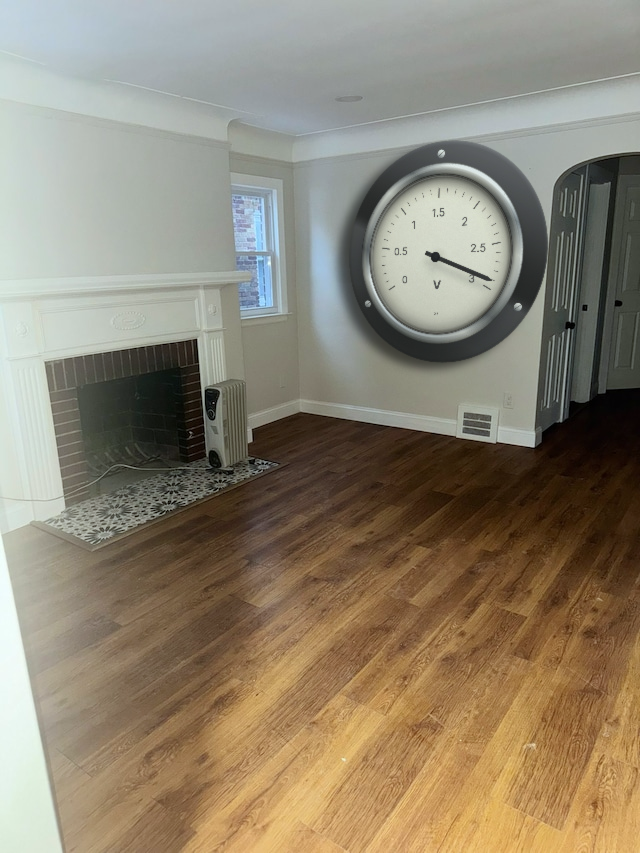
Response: 2.9
